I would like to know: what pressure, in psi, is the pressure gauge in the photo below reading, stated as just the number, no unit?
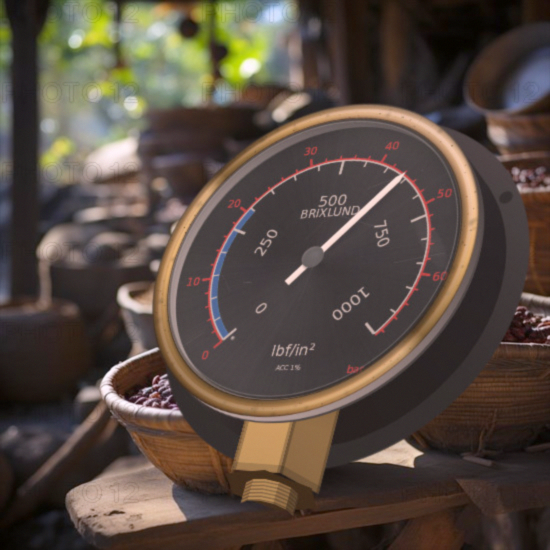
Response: 650
